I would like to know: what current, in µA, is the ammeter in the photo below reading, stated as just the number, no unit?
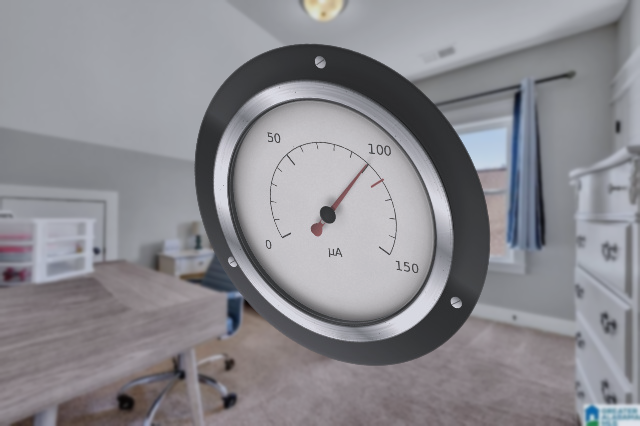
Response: 100
